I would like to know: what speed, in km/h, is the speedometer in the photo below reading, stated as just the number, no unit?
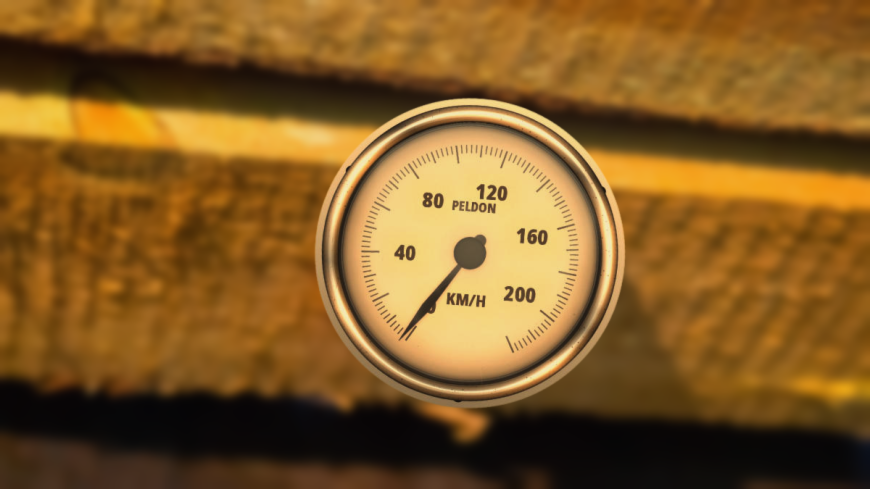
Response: 2
